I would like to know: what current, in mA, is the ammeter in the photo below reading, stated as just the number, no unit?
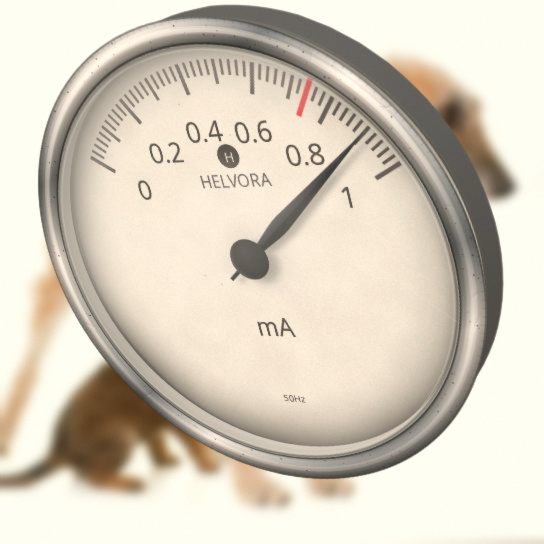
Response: 0.9
